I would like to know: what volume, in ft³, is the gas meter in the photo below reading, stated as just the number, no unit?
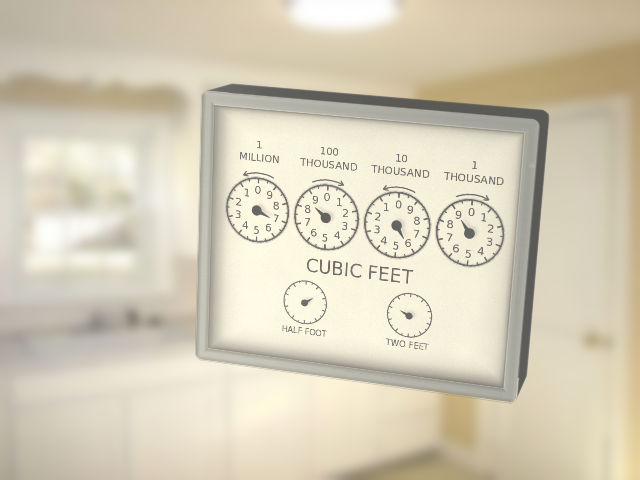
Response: 685900
